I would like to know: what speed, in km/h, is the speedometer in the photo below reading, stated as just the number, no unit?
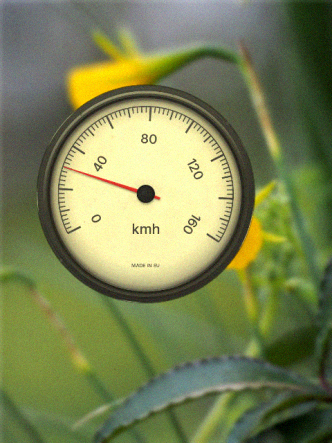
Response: 30
